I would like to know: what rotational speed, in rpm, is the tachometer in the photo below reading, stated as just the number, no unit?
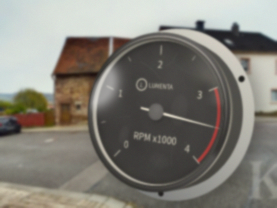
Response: 3500
